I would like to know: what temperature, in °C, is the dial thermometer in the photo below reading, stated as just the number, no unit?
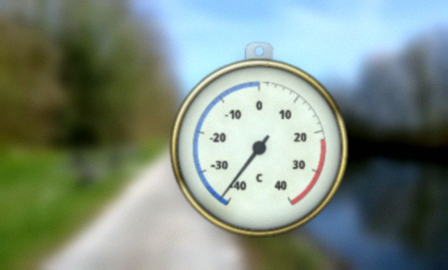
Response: -38
